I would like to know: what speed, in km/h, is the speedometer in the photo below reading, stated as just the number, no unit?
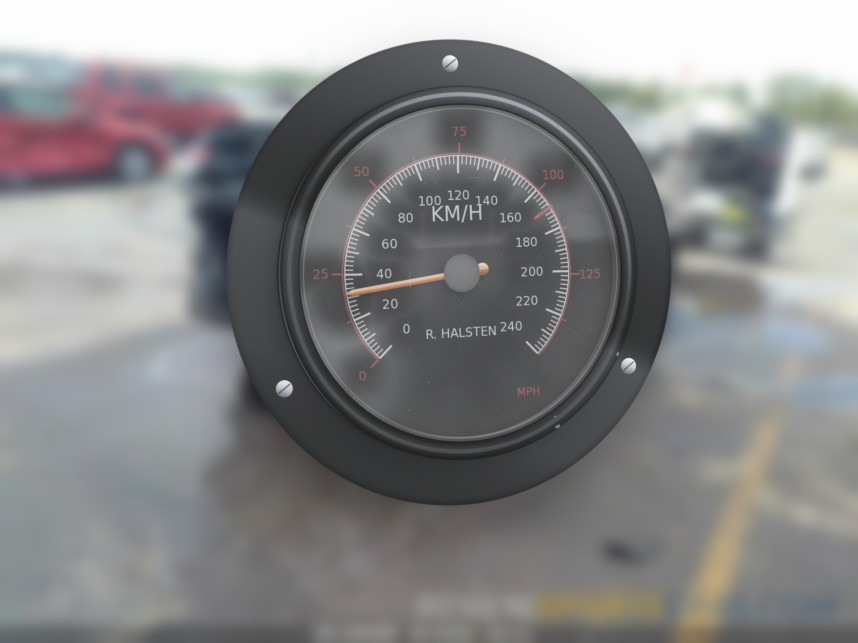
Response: 32
